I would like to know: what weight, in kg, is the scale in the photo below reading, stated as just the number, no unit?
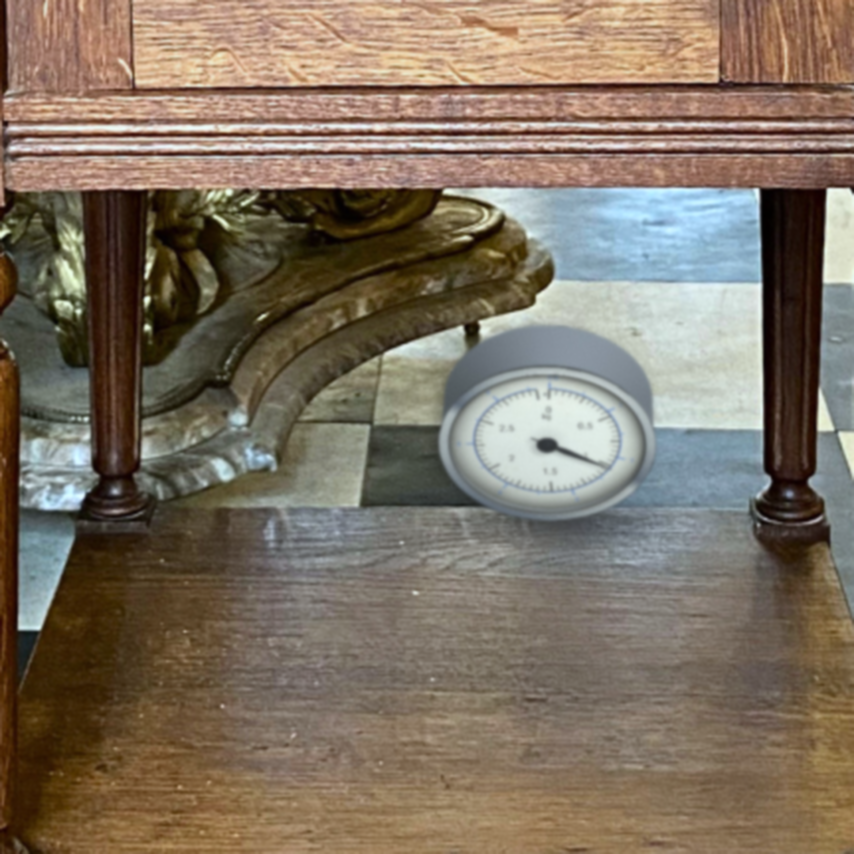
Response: 1
